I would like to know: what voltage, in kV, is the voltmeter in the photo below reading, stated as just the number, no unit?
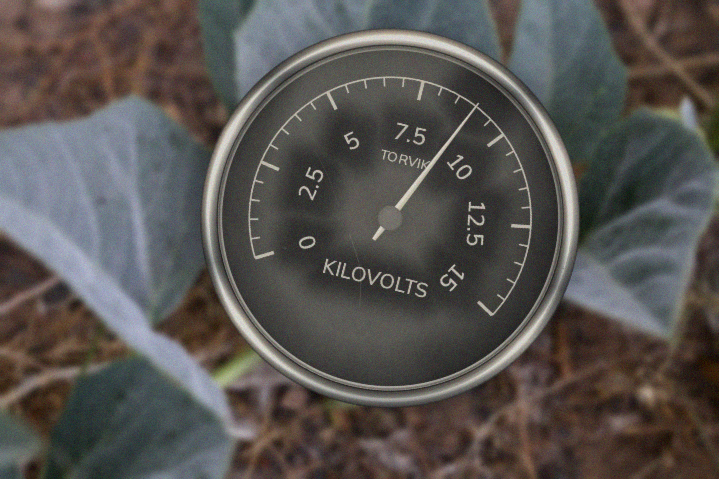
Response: 9
